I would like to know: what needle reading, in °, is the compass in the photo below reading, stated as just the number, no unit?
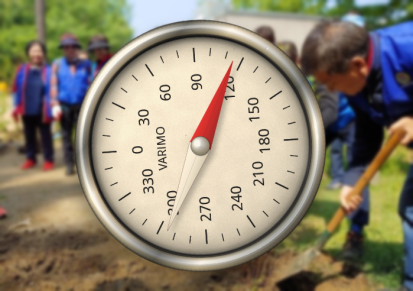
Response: 115
